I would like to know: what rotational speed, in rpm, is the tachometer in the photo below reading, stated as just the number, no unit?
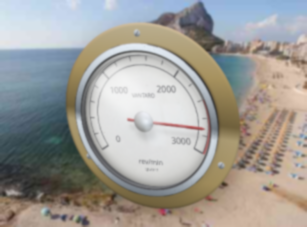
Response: 2700
